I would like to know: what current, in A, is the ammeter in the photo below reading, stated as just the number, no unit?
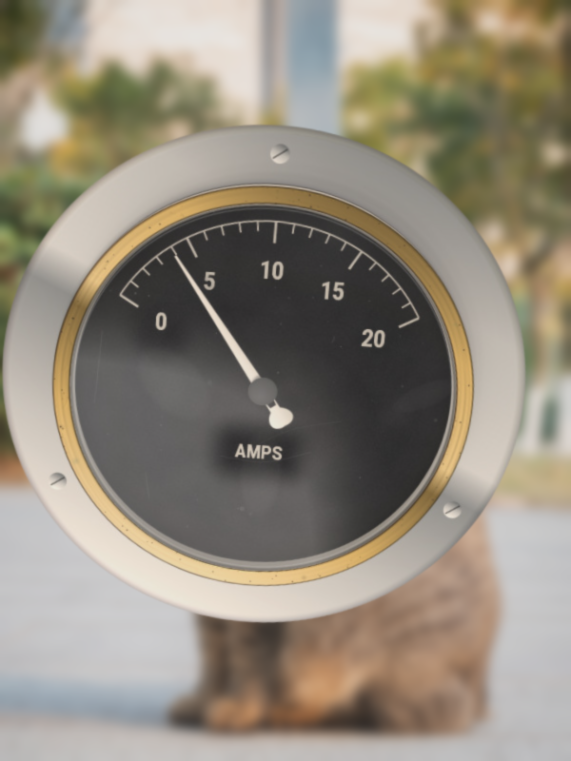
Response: 4
